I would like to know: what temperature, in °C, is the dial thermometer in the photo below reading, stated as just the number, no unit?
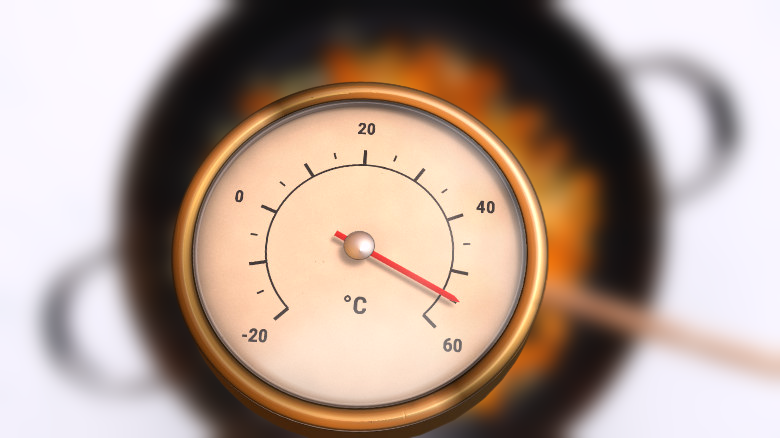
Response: 55
